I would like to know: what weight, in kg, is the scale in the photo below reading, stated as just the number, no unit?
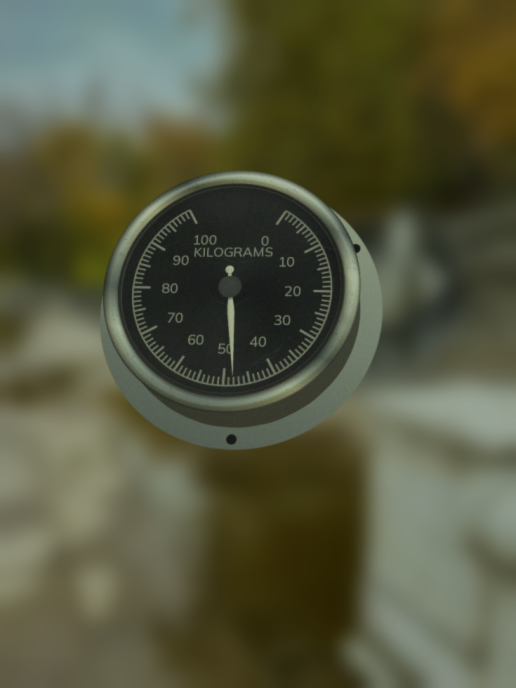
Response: 48
